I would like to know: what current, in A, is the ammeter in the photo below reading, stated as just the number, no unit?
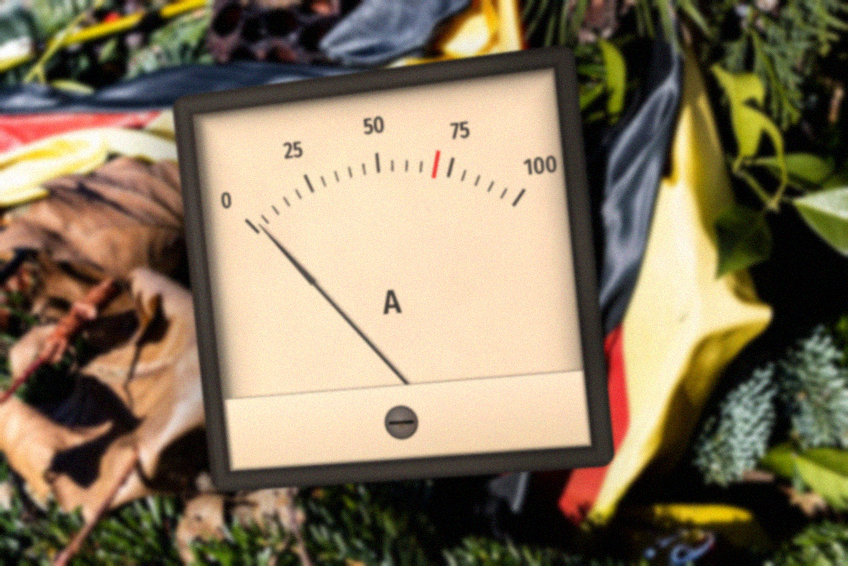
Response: 2.5
